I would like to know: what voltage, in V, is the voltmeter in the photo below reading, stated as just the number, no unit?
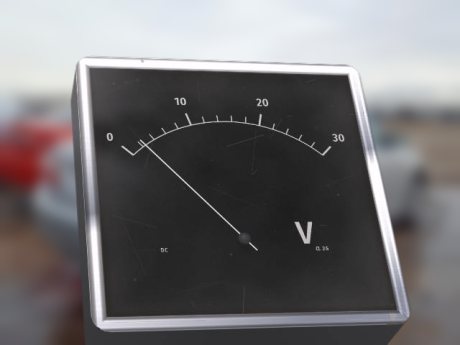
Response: 2
